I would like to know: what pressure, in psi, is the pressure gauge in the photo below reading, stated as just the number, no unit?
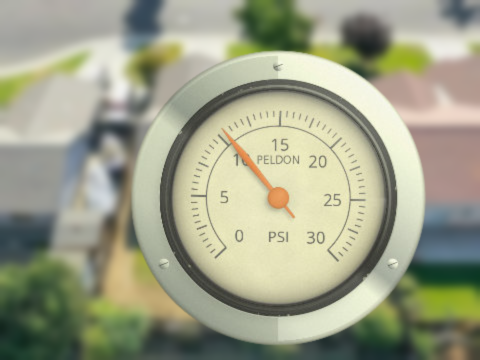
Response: 10.5
